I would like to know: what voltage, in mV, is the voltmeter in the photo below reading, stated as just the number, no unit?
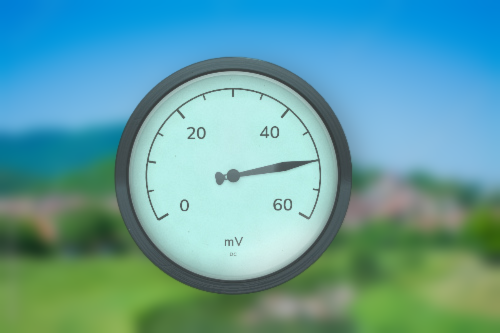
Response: 50
